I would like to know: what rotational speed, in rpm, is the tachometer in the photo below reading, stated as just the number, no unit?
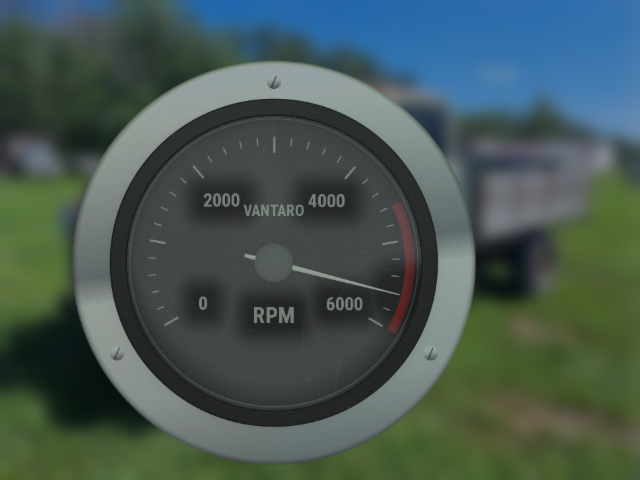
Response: 5600
